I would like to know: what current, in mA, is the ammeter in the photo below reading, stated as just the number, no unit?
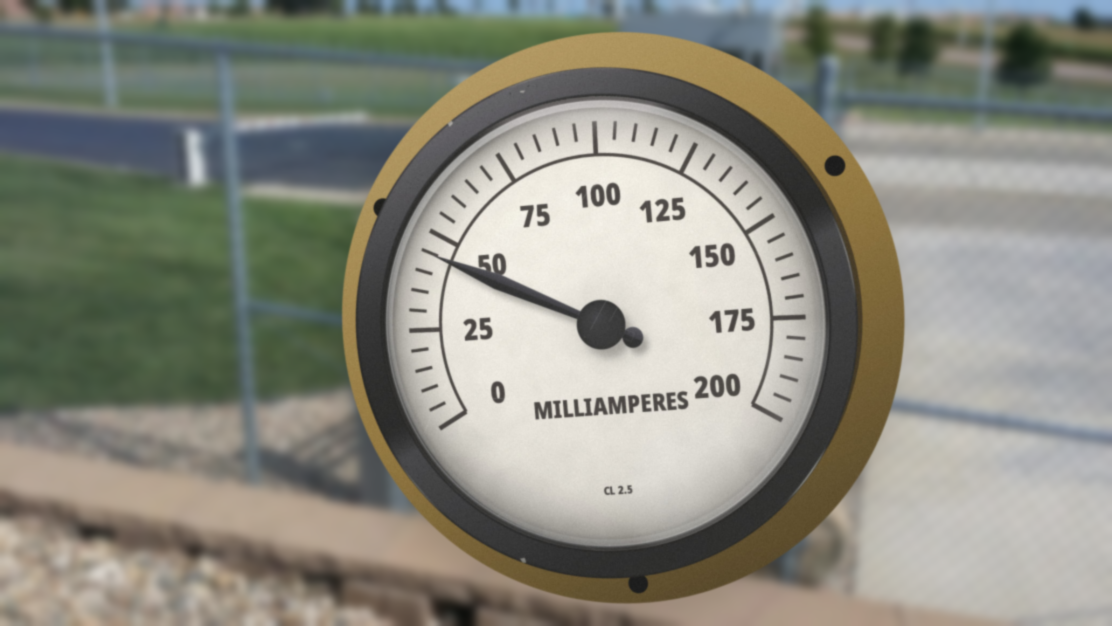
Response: 45
